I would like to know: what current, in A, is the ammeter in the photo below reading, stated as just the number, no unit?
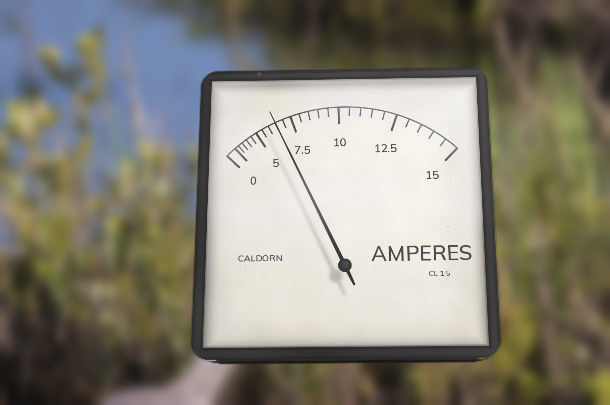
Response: 6.5
